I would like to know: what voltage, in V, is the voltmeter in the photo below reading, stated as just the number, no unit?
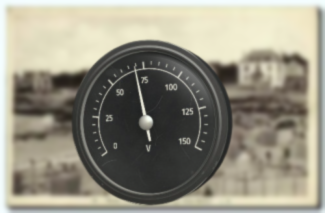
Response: 70
